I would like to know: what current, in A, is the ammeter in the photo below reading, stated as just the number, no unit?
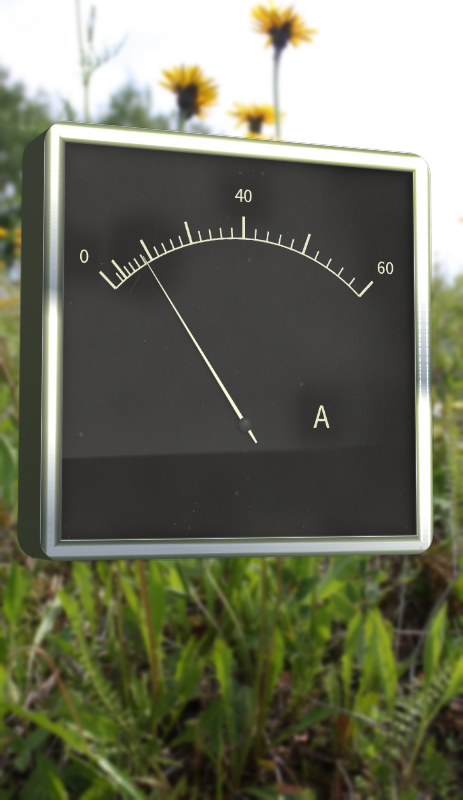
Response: 18
